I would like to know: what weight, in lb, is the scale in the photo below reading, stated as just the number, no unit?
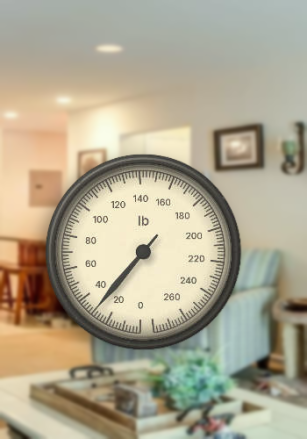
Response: 30
